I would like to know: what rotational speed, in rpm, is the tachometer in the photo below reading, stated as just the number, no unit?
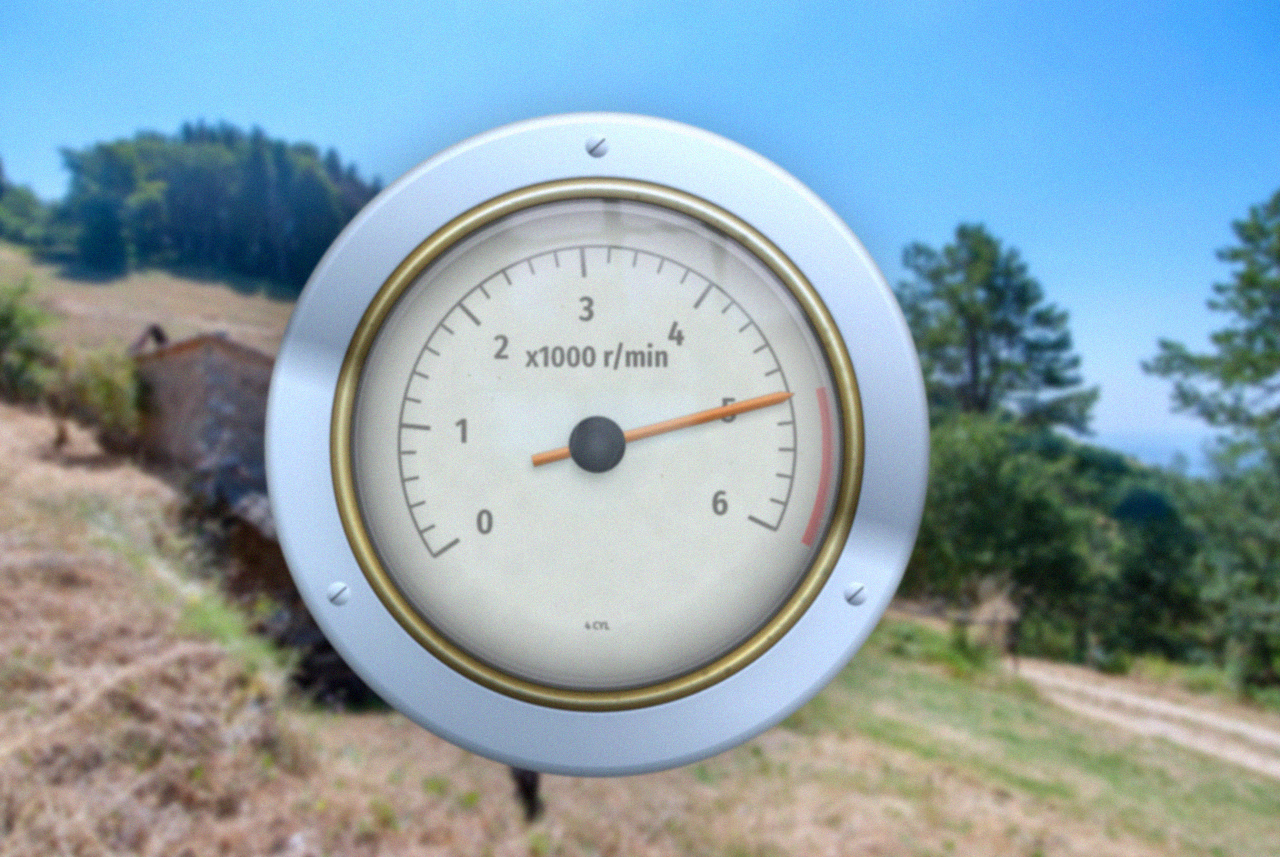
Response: 5000
